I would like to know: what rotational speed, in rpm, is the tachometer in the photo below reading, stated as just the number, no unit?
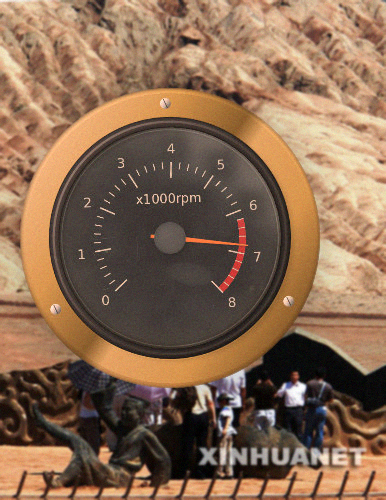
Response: 6800
